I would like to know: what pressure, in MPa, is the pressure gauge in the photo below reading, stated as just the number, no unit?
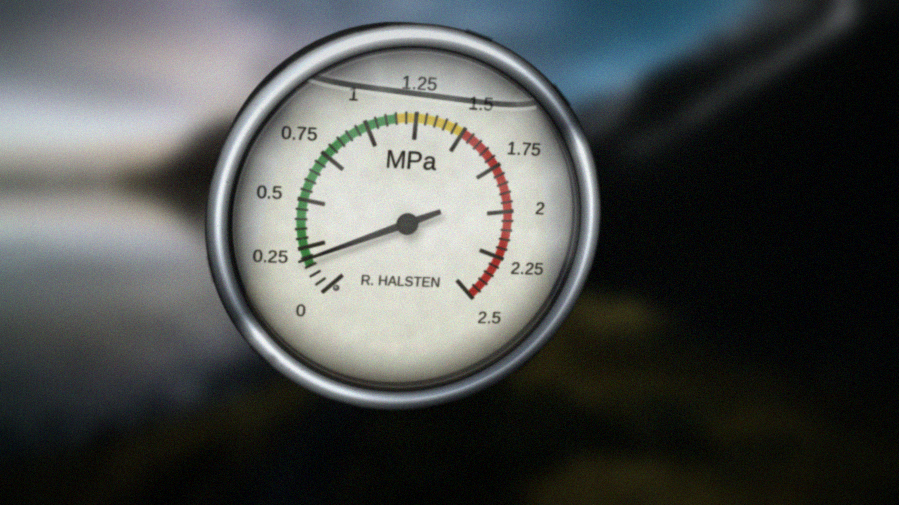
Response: 0.2
